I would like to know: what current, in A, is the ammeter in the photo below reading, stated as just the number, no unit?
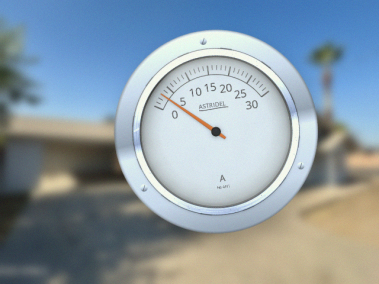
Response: 3
